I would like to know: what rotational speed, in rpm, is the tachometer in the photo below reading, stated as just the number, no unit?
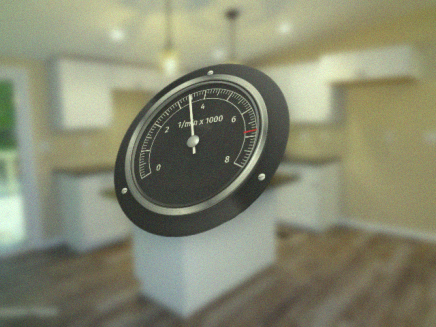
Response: 3500
